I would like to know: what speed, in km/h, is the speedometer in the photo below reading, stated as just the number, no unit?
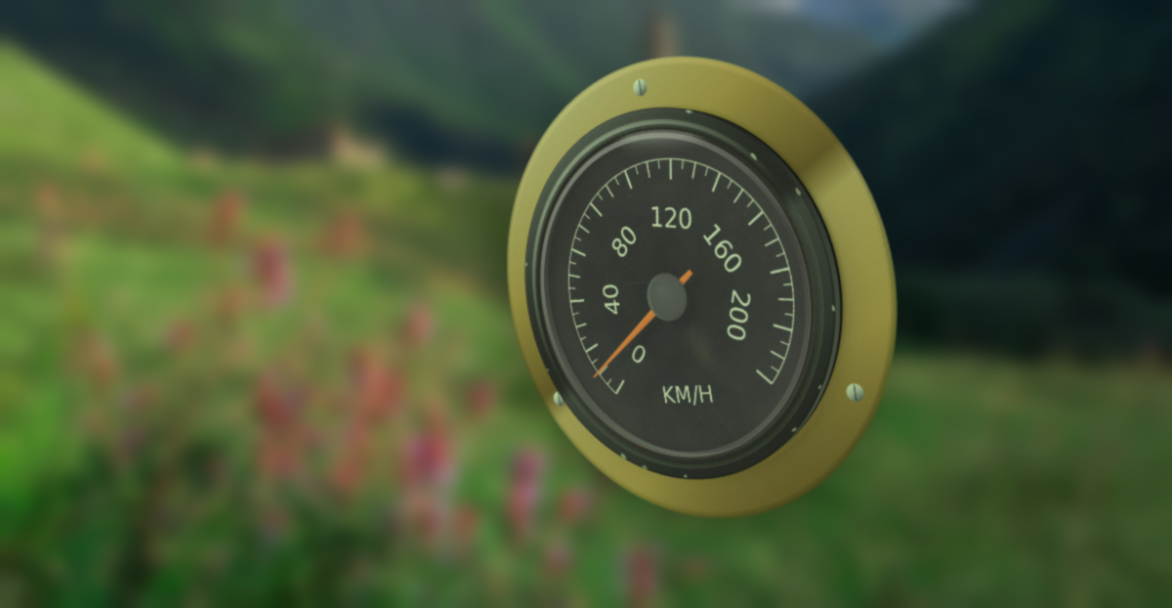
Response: 10
